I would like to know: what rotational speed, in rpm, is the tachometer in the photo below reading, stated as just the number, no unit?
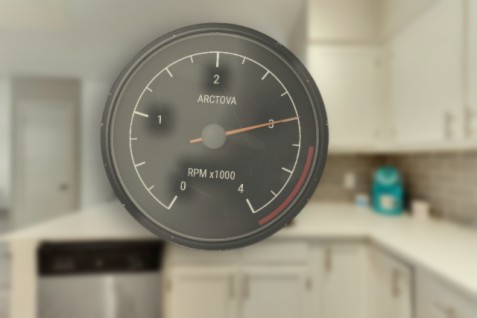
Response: 3000
